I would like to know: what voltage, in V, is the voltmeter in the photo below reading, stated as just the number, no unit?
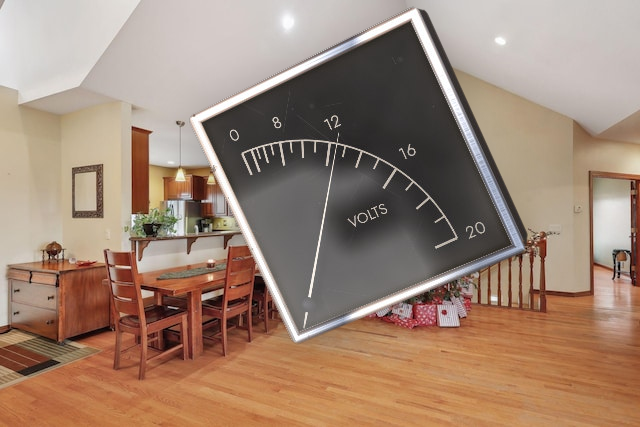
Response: 12.5
